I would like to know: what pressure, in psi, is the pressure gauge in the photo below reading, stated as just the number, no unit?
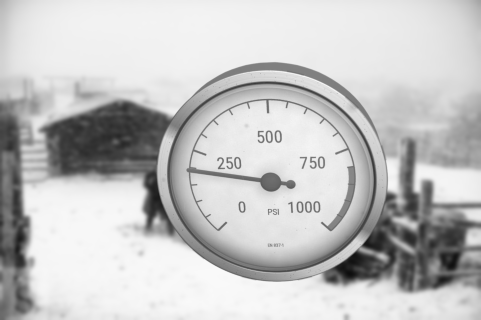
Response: 200
